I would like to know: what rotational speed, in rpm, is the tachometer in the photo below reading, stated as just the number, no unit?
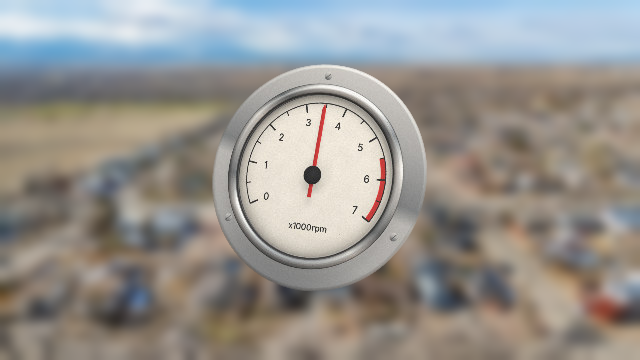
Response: 3500
